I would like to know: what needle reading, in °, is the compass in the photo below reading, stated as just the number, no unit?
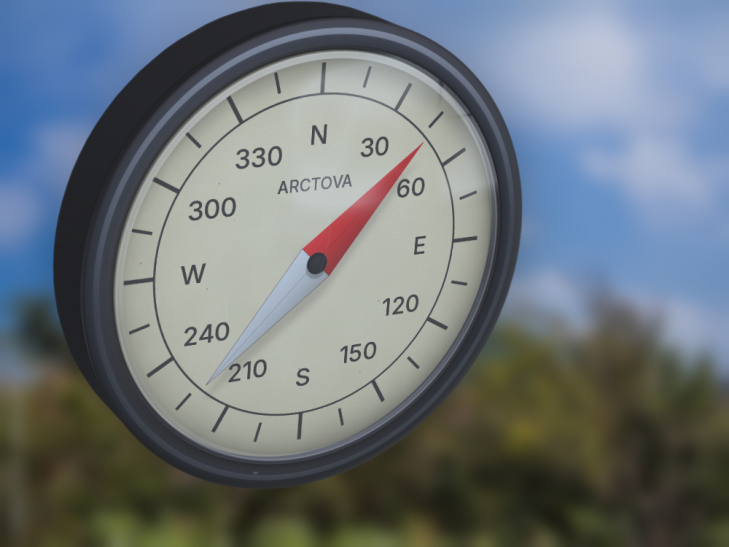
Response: 45
